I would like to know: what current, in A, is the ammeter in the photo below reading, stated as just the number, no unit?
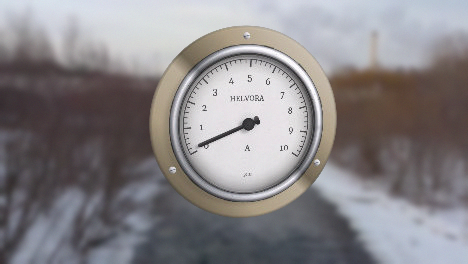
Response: 0.2
